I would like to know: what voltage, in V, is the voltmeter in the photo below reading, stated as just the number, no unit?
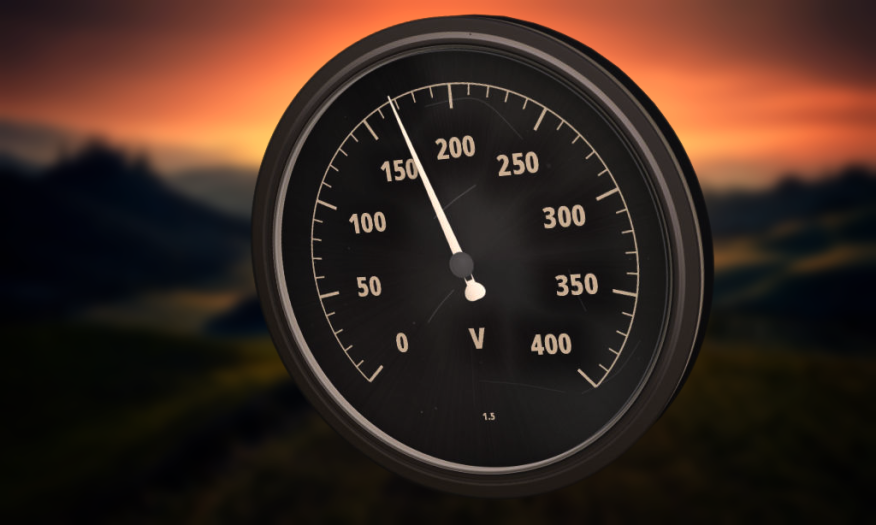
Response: 170
